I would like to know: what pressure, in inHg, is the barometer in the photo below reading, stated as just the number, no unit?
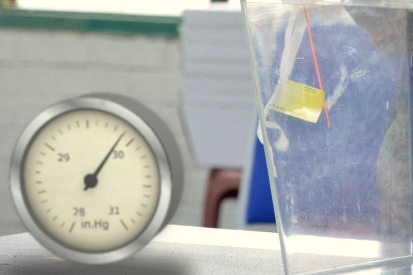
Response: 29.9
